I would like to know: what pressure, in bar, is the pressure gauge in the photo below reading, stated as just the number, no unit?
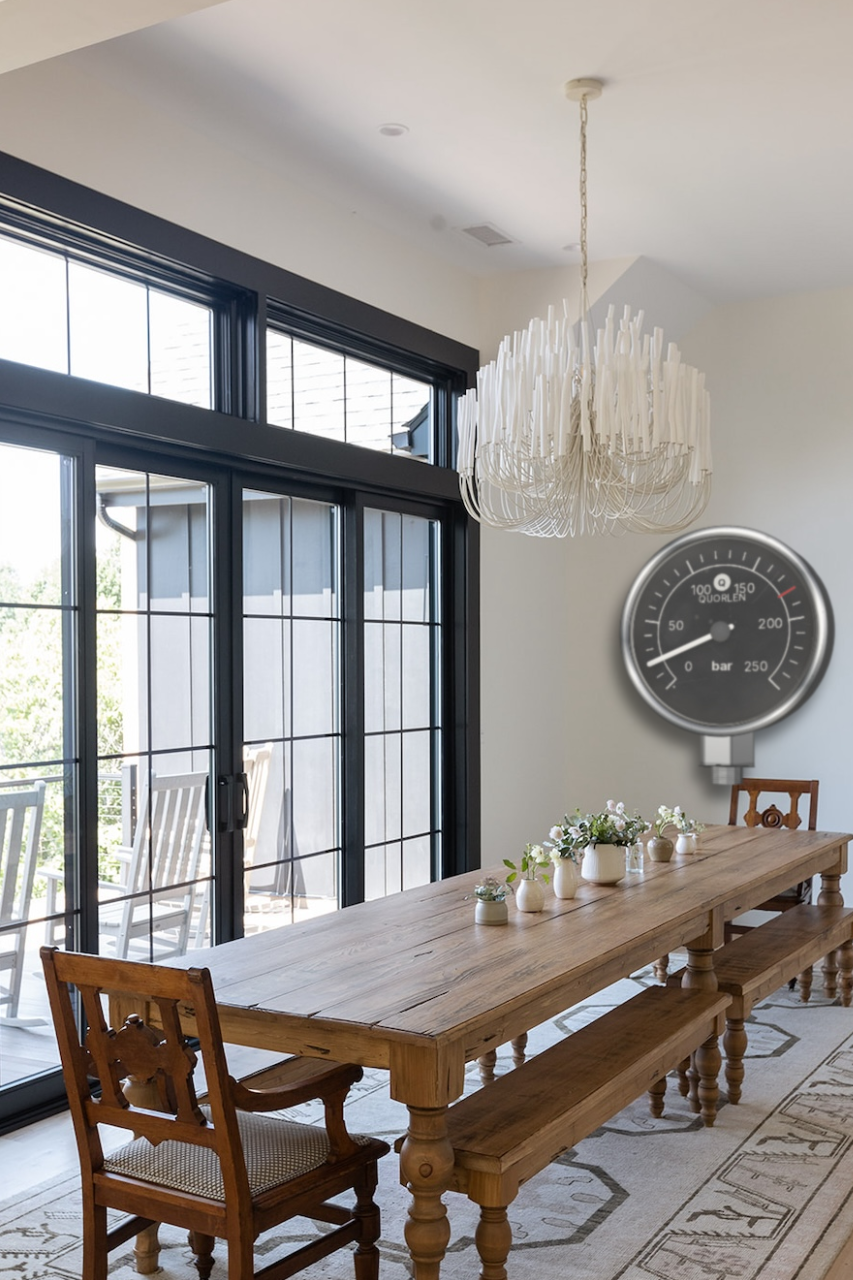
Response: 20
